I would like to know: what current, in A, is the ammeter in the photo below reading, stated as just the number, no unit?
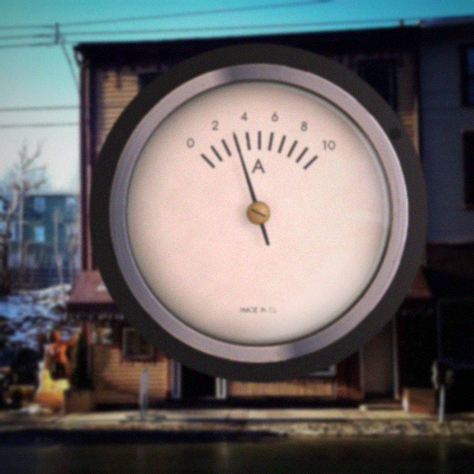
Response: 3
